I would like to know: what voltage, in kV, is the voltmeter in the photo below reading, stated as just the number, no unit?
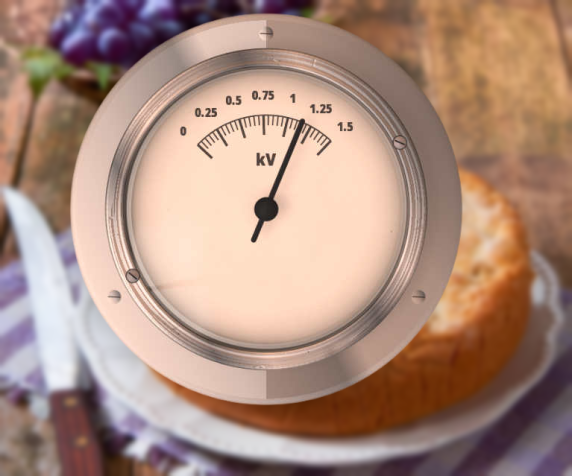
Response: 1.15
